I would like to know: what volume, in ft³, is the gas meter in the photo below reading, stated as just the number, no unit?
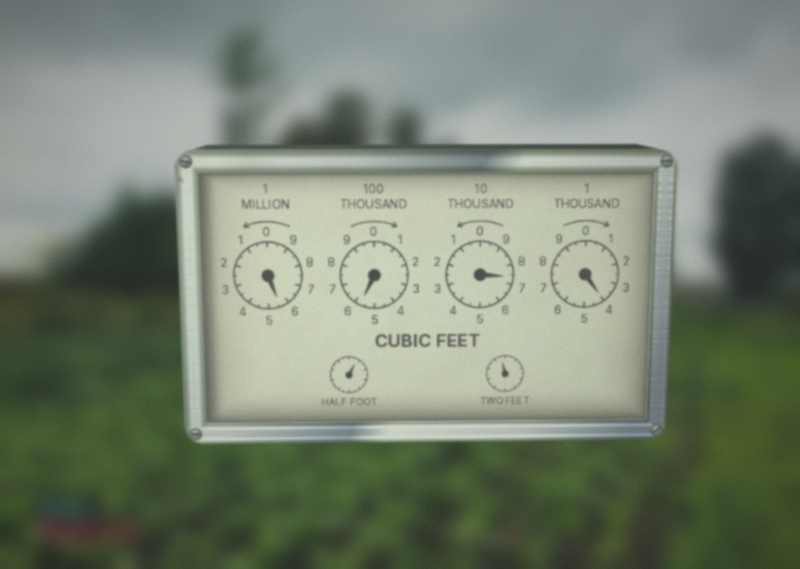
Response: 557400
